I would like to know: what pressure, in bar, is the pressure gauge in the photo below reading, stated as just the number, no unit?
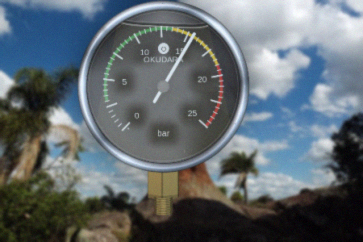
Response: 15.5
